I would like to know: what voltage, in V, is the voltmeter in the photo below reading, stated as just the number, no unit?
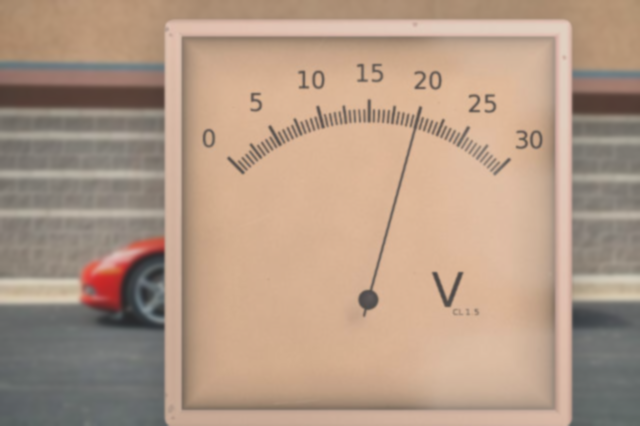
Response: 20
